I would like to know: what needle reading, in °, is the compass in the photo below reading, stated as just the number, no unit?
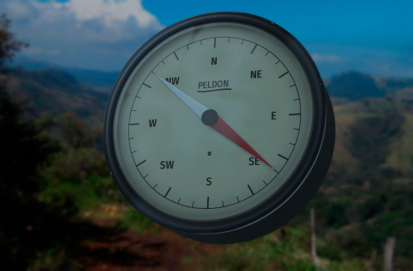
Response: 130
